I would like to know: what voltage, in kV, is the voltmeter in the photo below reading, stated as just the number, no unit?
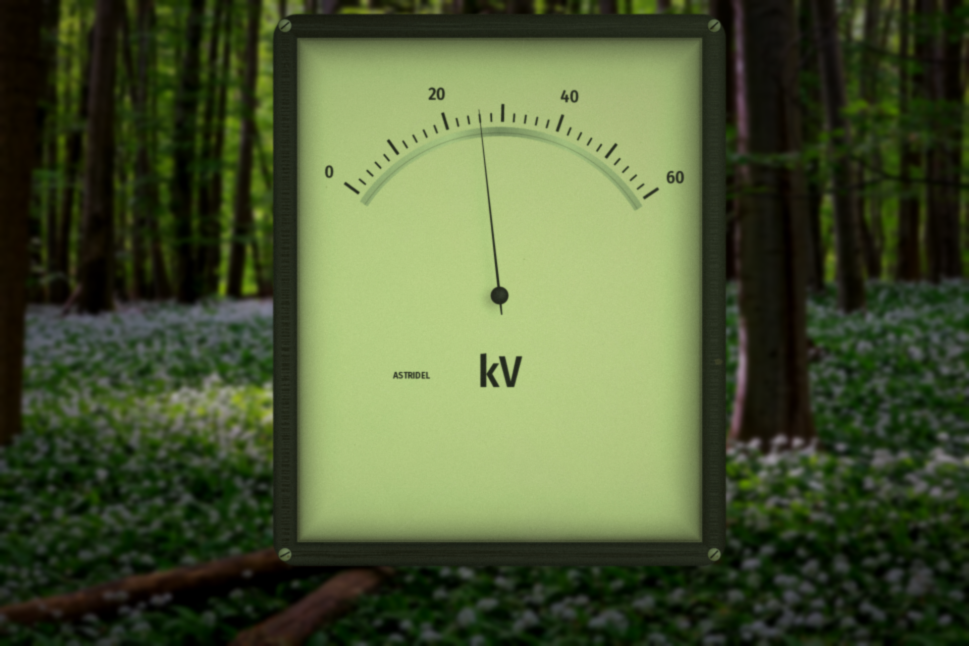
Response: 26
